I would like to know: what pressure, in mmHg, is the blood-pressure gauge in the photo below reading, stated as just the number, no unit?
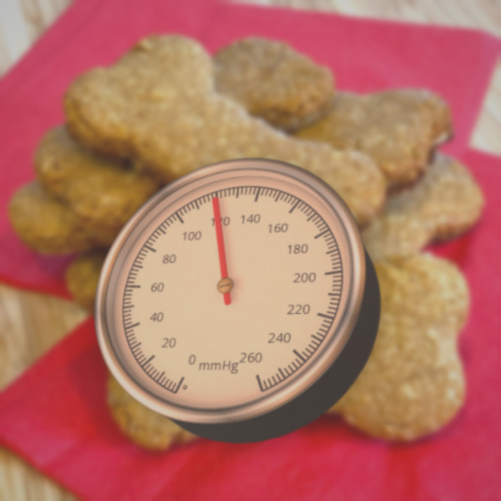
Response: 120
